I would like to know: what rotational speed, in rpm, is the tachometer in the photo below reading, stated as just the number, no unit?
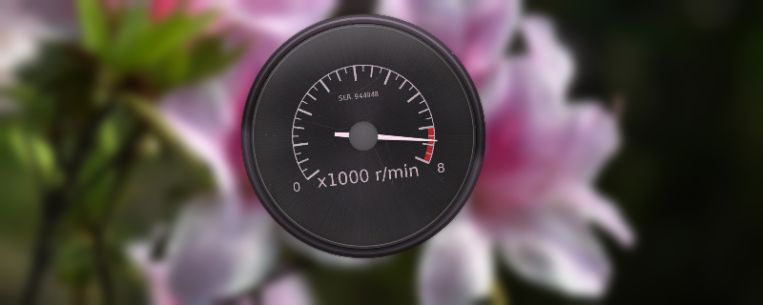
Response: 7375
